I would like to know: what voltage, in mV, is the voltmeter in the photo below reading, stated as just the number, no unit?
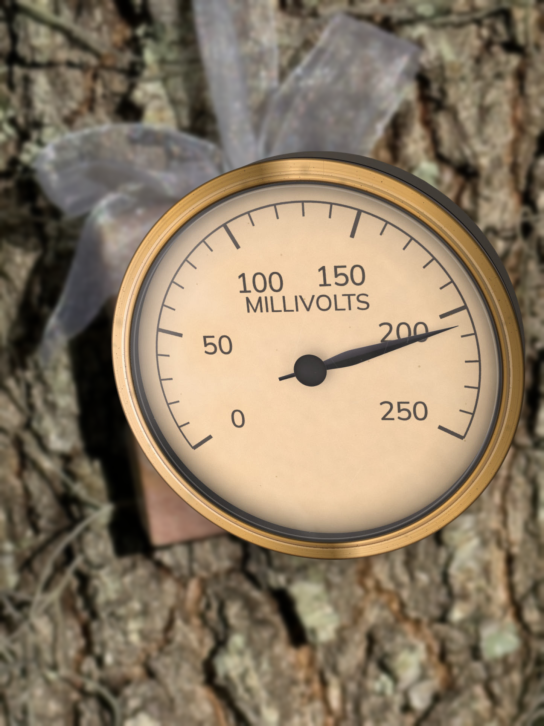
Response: 205
